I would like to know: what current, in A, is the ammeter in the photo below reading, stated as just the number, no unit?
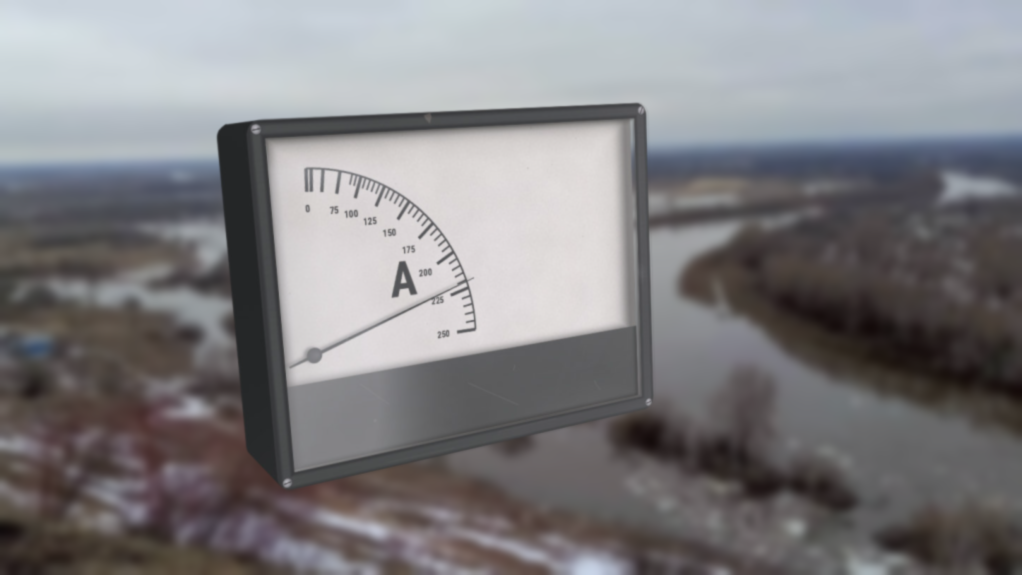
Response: 220
